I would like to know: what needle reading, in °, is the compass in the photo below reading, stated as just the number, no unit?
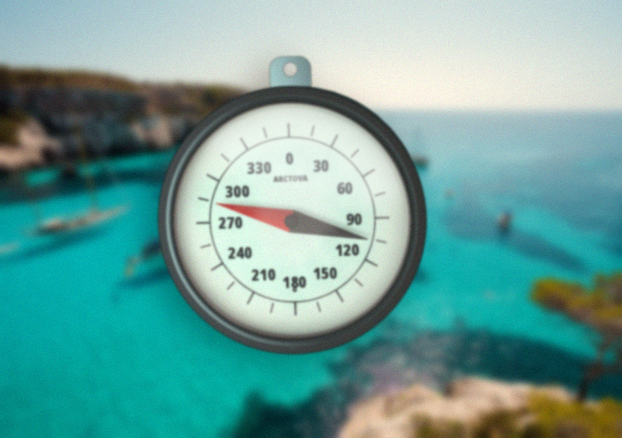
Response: 285
